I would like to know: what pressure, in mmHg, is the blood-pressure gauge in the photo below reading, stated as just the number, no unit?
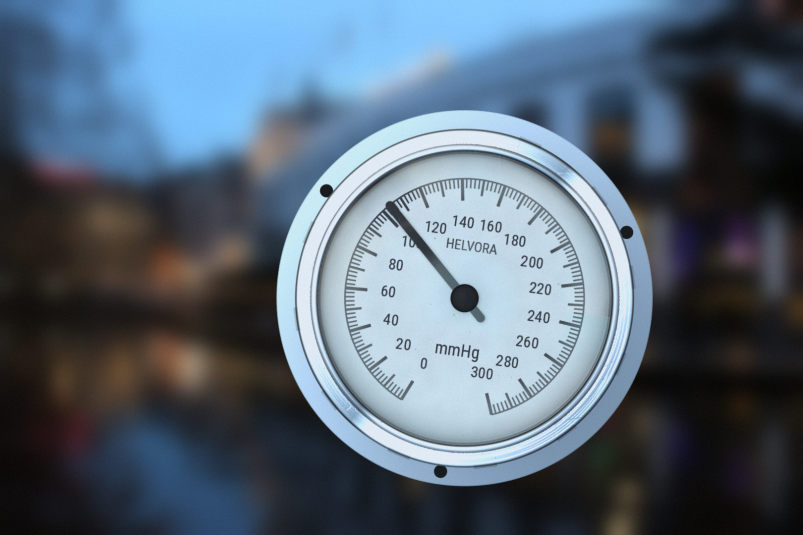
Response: 104
